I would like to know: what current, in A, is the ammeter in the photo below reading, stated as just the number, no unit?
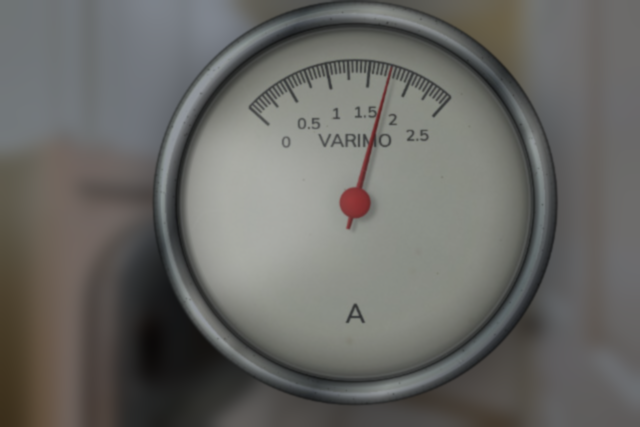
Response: 1.75
